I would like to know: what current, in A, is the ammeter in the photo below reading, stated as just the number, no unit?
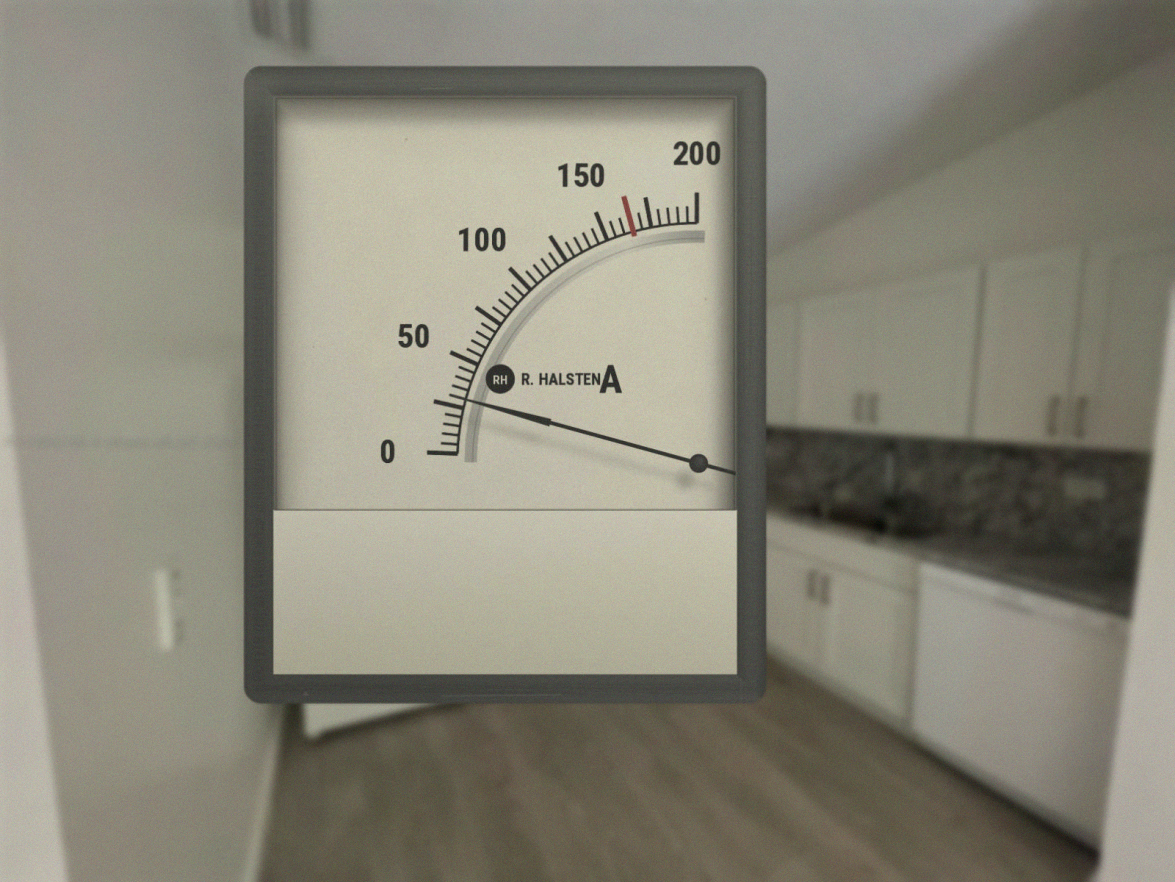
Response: 30
